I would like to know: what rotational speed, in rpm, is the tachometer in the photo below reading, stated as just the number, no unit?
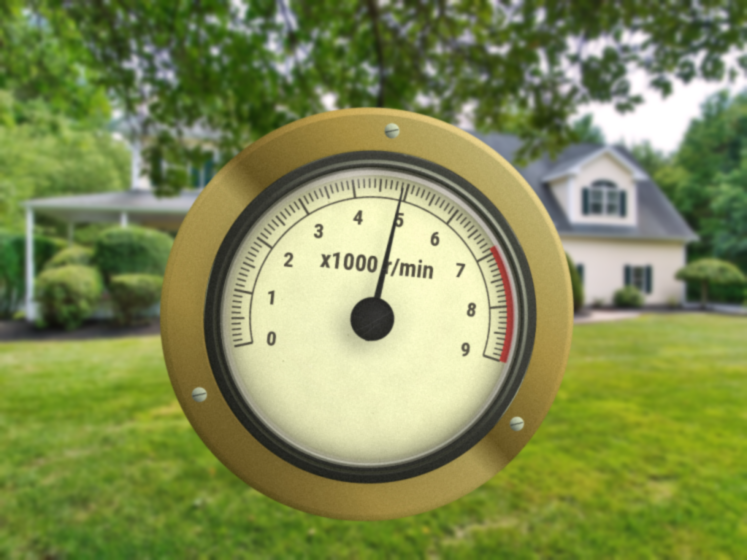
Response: 4900
